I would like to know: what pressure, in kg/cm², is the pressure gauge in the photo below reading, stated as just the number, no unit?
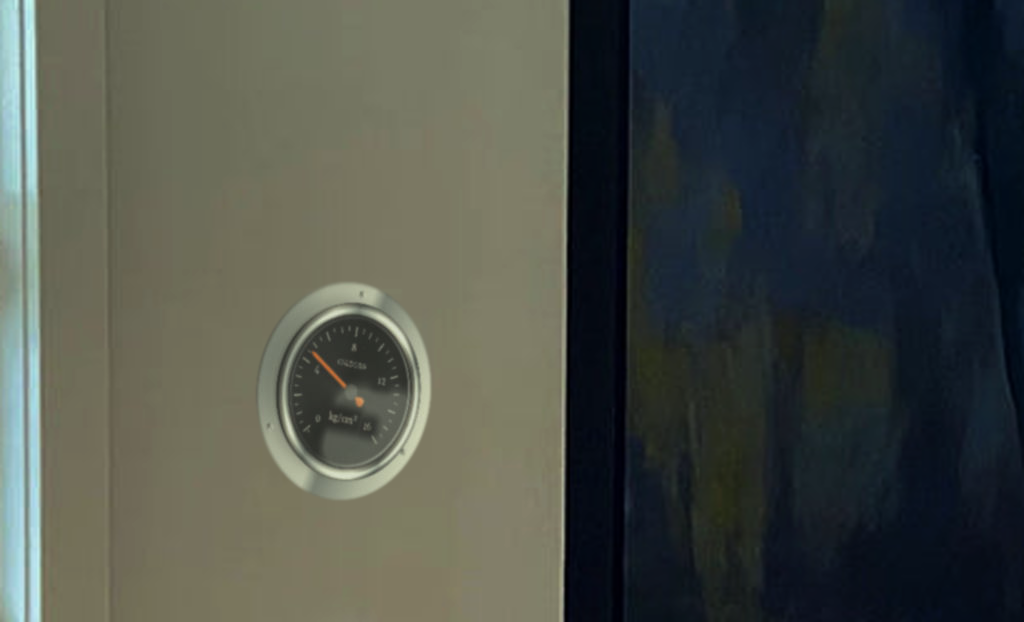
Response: 4.5
